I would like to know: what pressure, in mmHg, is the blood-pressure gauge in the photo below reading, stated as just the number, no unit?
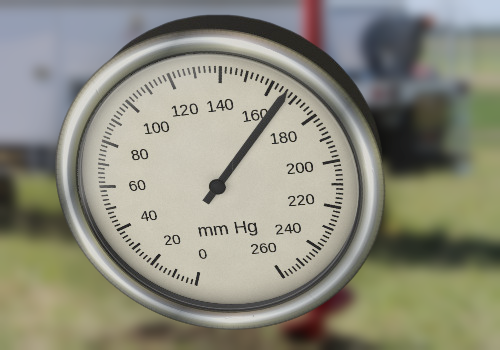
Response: 166
